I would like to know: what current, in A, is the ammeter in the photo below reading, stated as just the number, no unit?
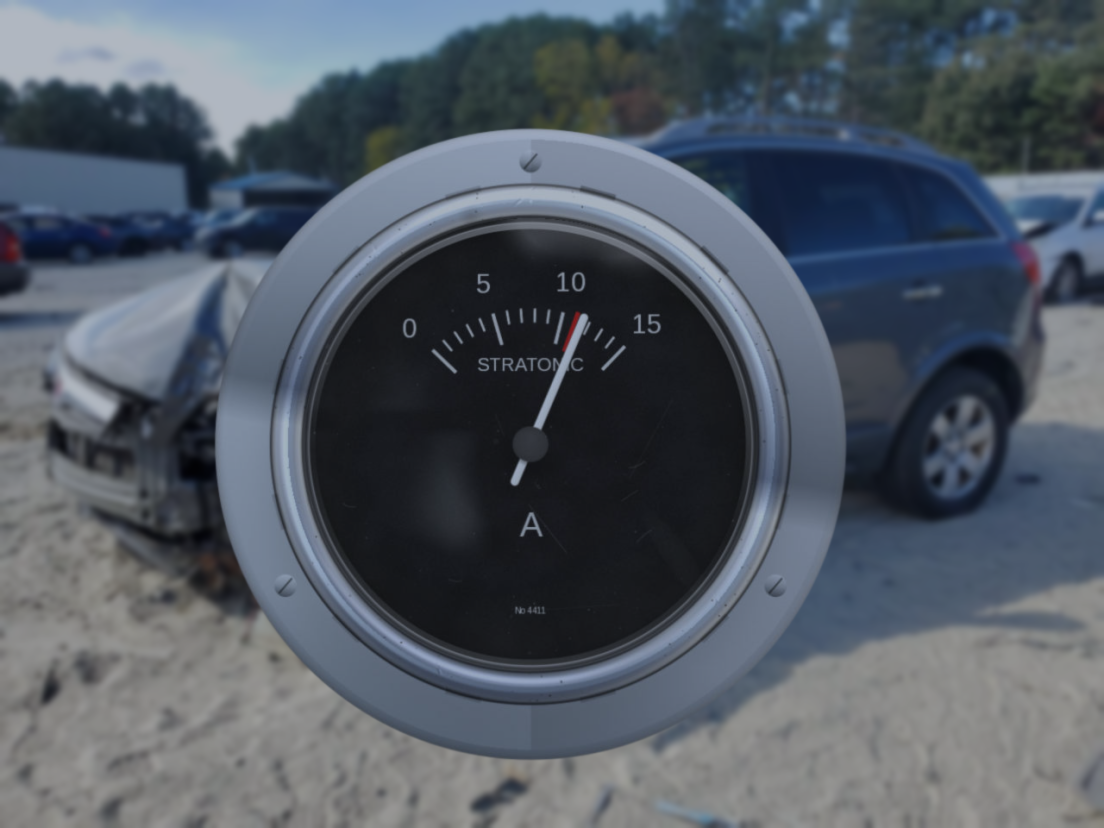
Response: 11.5
